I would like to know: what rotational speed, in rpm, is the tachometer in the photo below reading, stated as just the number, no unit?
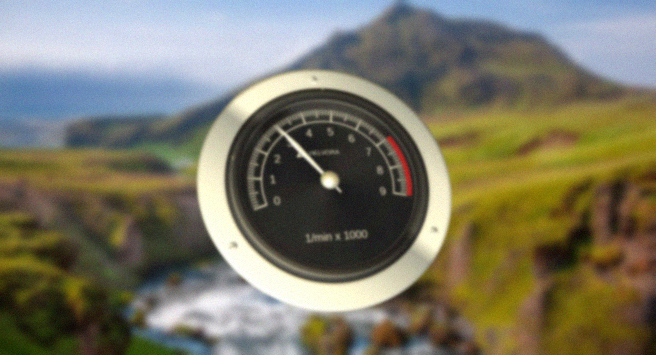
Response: 3000
